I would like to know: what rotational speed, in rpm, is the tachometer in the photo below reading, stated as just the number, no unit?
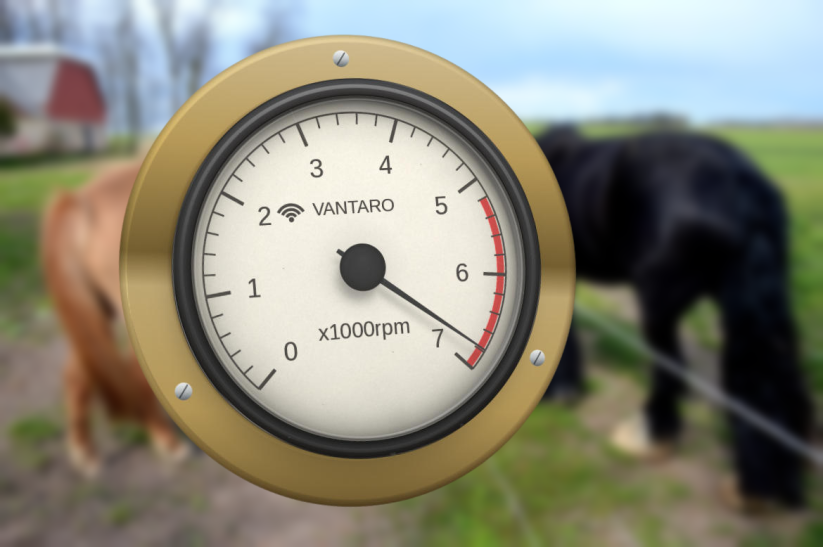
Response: 6800
